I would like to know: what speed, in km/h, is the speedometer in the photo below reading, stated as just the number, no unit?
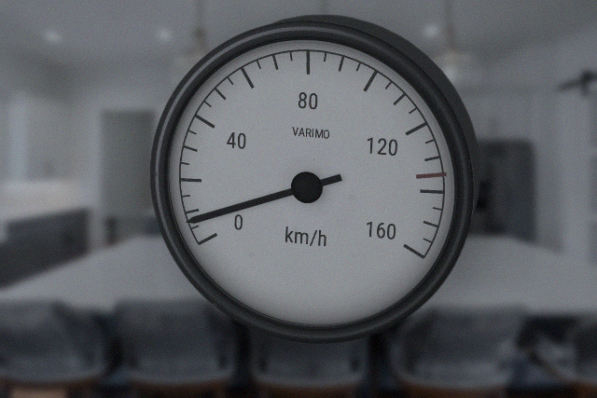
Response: 7.5
